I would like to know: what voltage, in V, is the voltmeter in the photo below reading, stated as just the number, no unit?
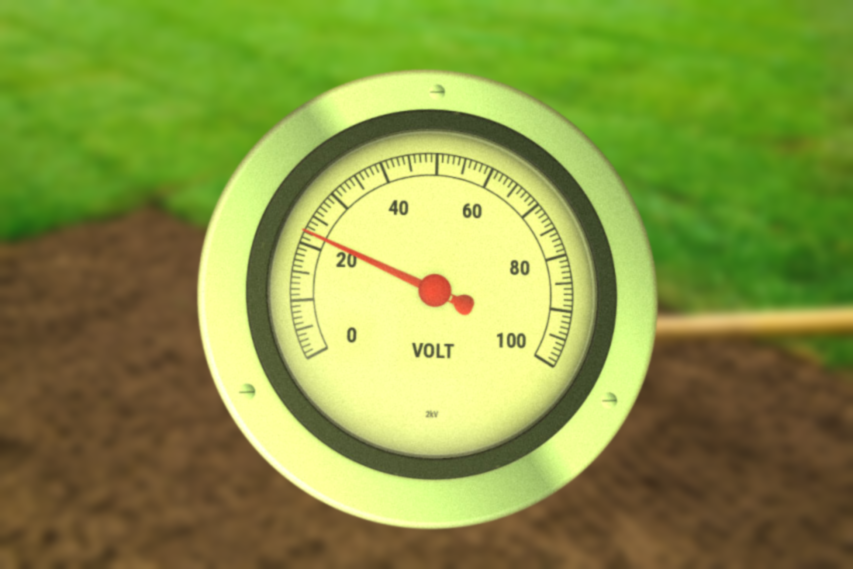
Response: 22
